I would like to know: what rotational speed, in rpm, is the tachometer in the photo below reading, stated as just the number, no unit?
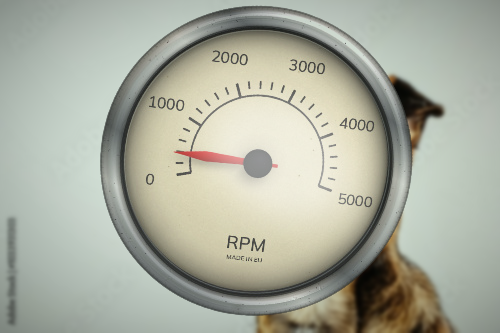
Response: 400
